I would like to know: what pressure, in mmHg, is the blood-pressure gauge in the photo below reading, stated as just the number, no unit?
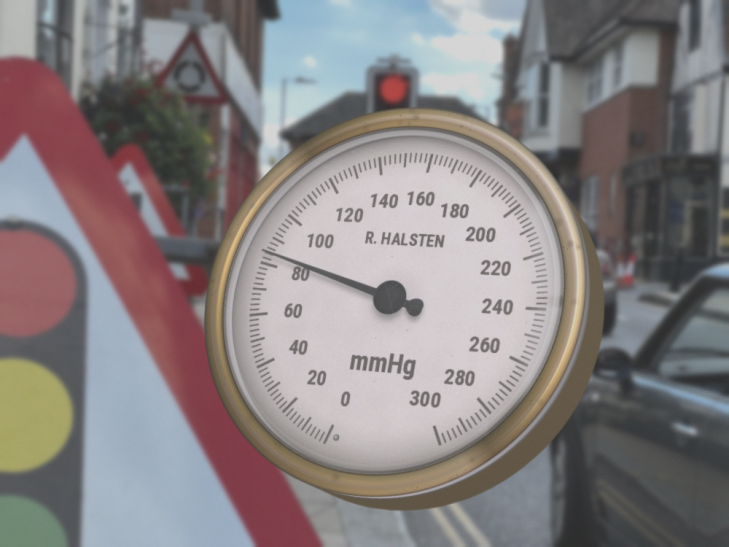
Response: 84
